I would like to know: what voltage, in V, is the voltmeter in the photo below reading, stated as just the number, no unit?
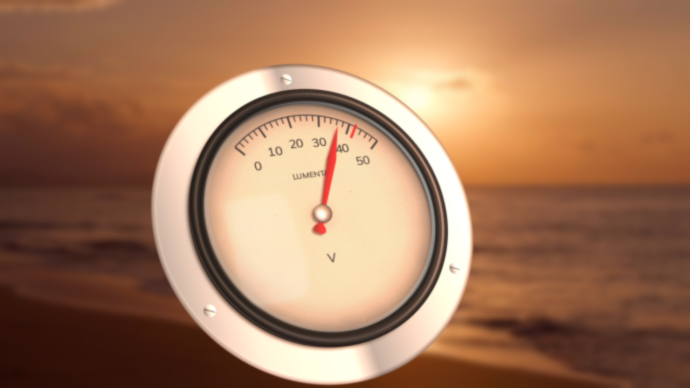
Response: 36
